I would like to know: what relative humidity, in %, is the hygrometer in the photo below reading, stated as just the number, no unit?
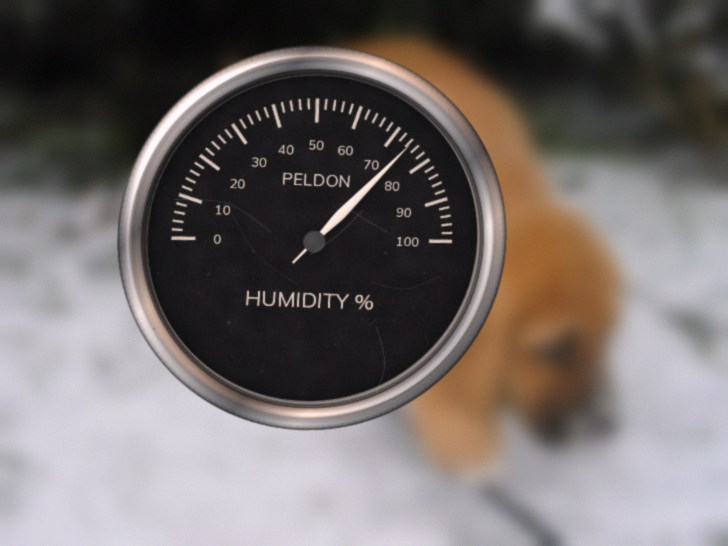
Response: 74
